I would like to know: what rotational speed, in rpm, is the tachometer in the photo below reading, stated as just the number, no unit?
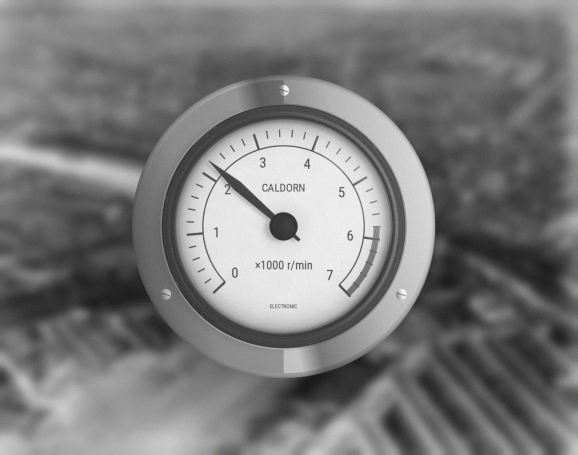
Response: 2200
